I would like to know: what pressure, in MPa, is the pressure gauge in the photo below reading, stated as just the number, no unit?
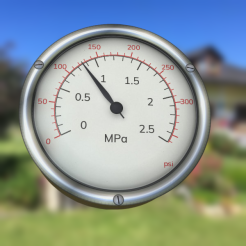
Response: 0.85
